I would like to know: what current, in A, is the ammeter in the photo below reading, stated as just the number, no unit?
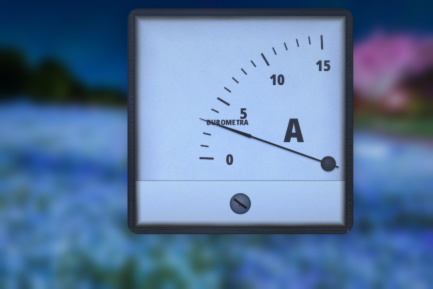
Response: 3
